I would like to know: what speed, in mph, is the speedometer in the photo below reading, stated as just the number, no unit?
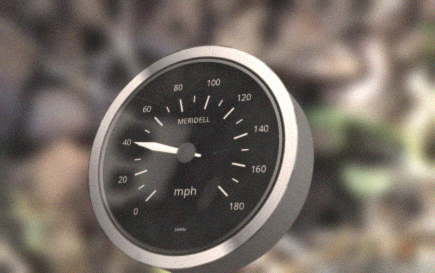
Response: 40
